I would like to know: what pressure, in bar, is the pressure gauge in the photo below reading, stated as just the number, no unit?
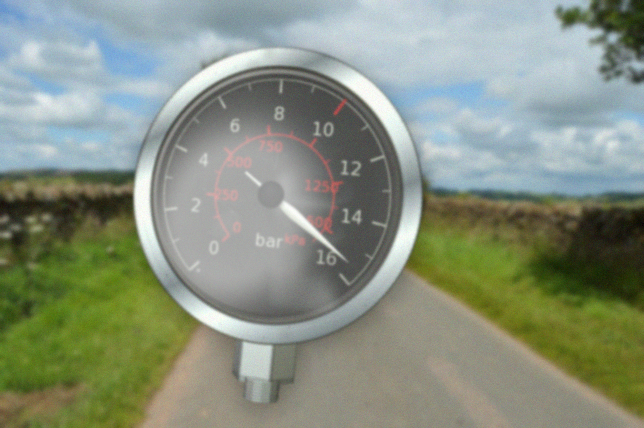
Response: 15.5
